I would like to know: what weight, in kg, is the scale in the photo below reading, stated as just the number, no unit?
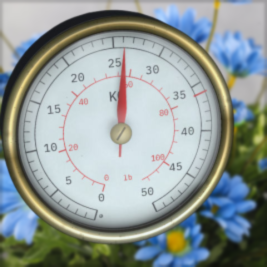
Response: 26
